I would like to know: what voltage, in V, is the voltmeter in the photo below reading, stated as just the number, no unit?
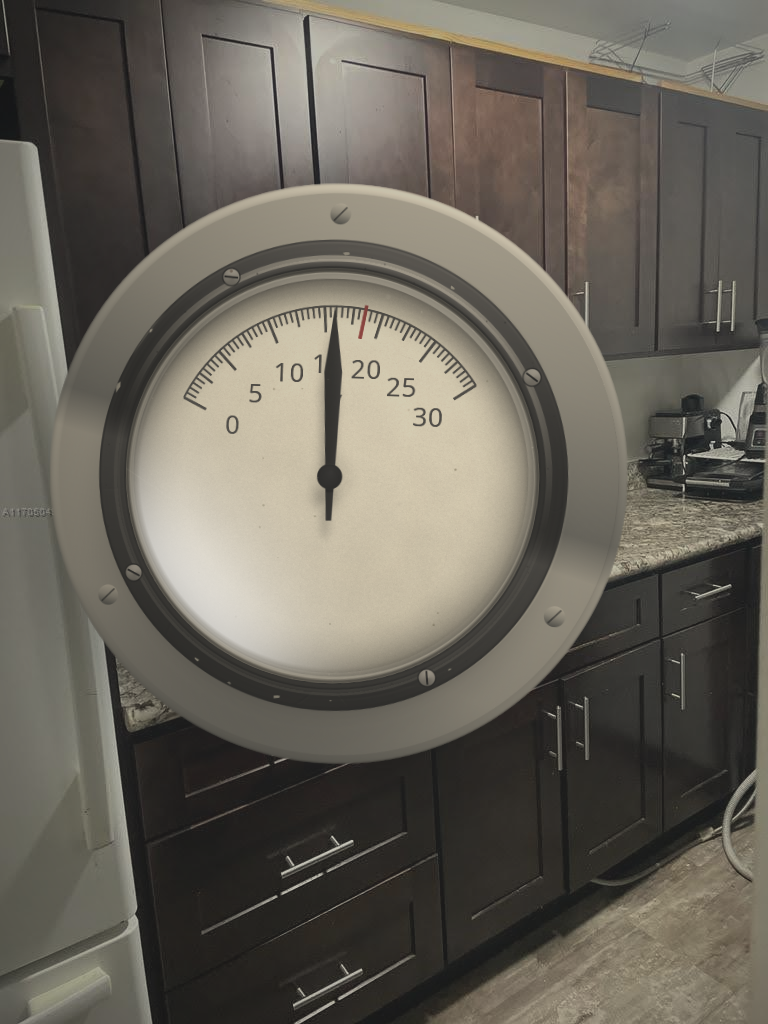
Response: 16
